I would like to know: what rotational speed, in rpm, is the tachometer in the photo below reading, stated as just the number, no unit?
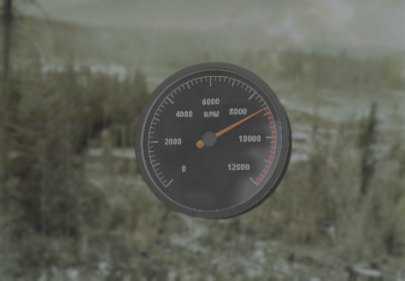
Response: 8800
